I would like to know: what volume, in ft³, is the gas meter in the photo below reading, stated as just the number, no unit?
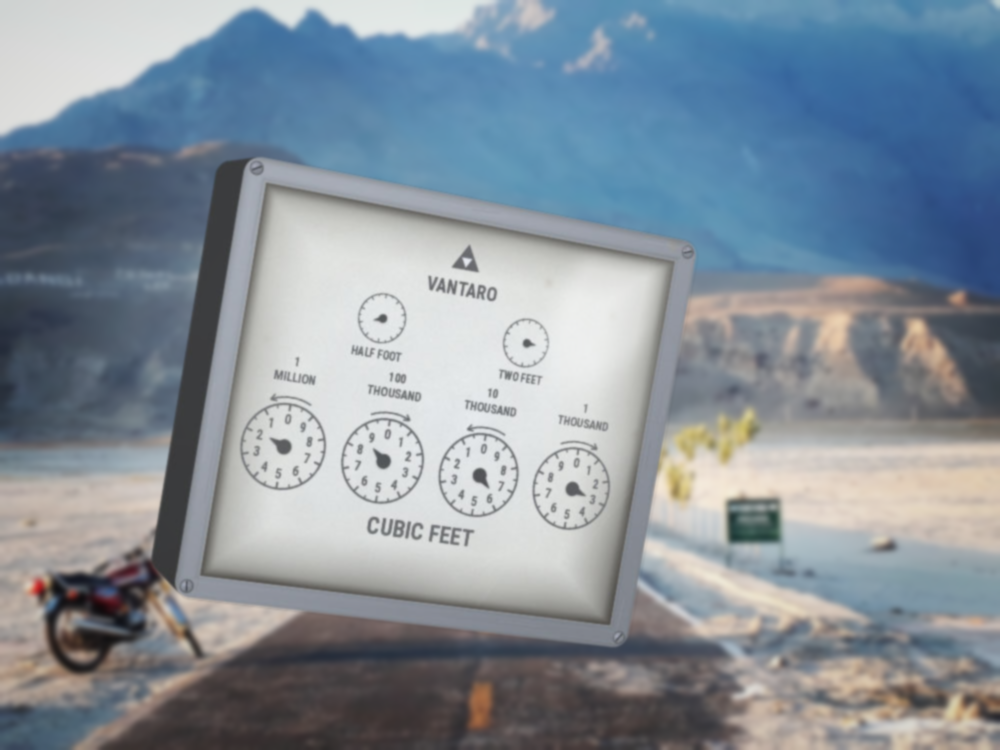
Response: 186300
